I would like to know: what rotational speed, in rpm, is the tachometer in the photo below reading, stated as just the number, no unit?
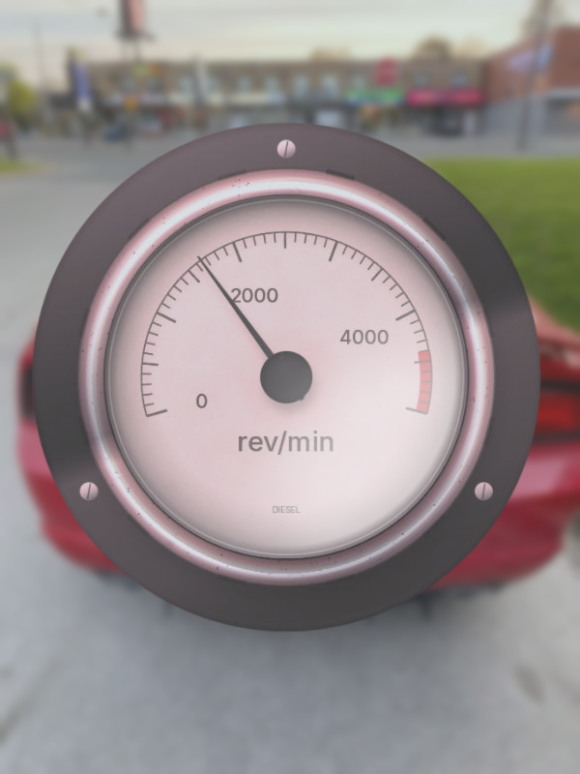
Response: 1650
